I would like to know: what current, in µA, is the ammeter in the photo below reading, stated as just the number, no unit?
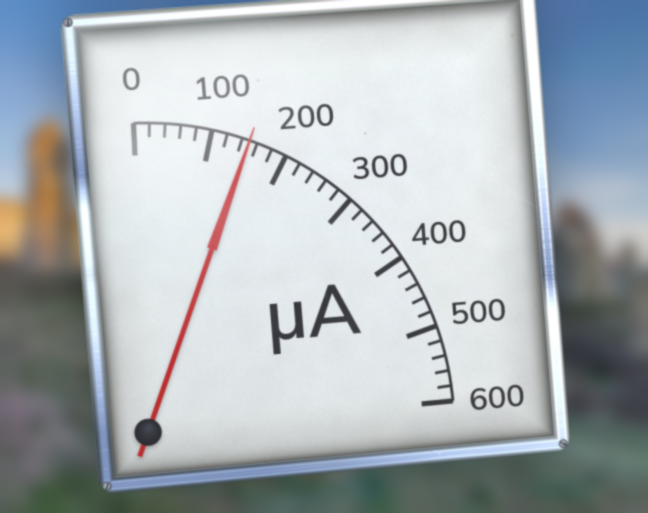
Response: 150
